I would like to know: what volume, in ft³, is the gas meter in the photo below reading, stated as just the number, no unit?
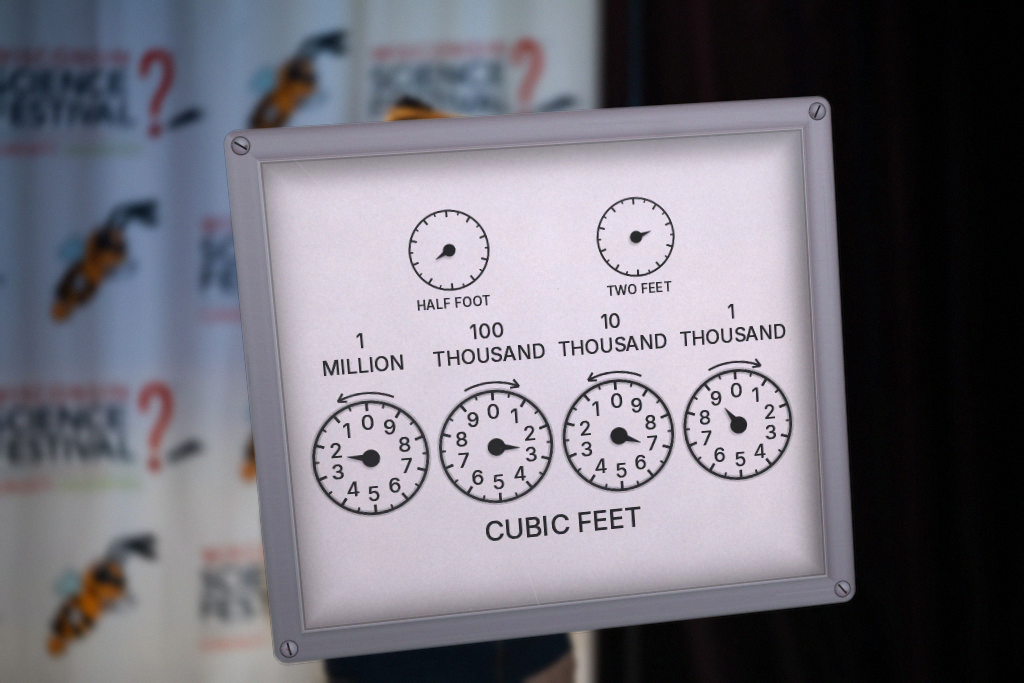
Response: 226900
